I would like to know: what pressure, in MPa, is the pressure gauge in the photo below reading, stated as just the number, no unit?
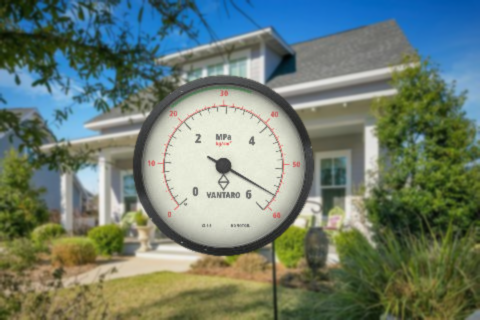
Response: 5.6
